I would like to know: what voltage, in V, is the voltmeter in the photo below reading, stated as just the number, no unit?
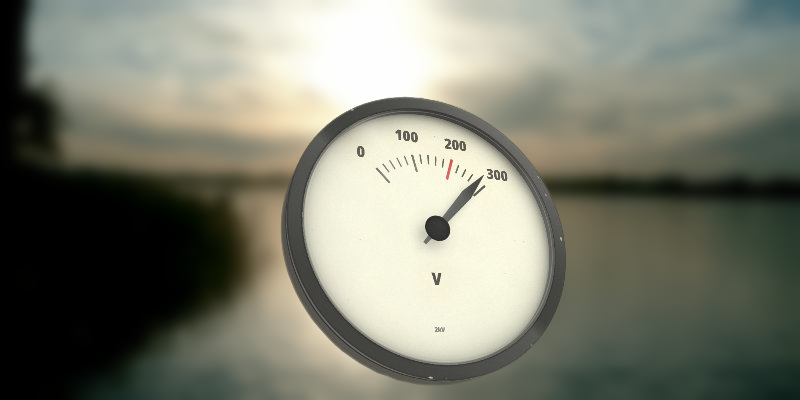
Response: 280
